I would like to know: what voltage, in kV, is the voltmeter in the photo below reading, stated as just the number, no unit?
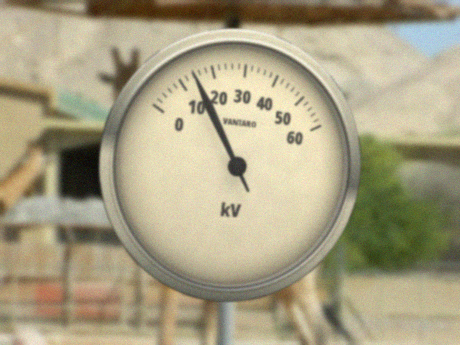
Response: 14
